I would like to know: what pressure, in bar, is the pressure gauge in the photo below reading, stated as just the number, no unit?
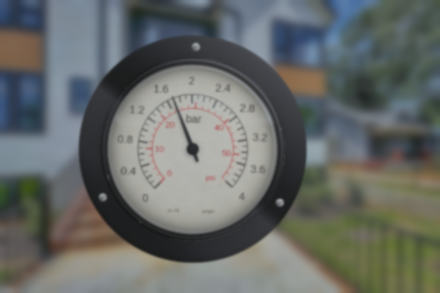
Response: 1.7
